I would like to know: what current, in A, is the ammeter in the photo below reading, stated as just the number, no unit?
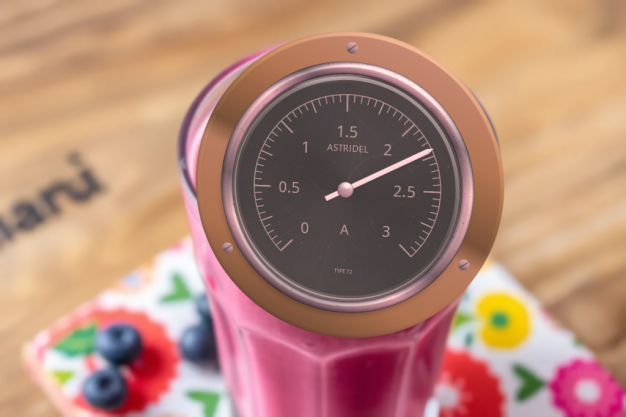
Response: 2.2
